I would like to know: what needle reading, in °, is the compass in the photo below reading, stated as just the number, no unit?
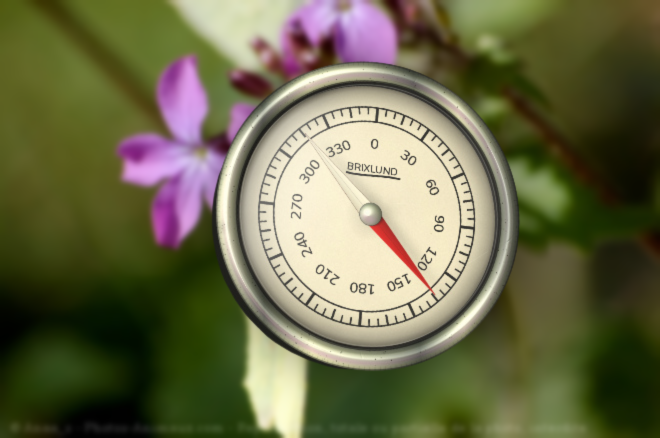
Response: 135
